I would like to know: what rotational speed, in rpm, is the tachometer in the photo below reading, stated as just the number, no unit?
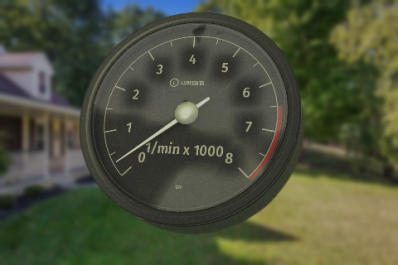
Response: 250
